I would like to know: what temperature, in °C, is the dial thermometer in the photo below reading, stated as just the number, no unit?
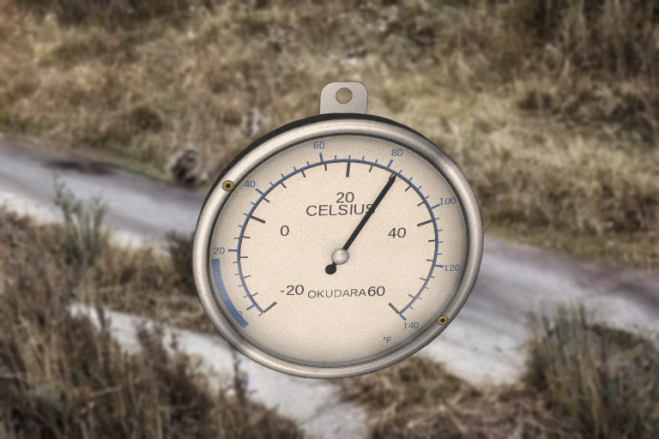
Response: 28
